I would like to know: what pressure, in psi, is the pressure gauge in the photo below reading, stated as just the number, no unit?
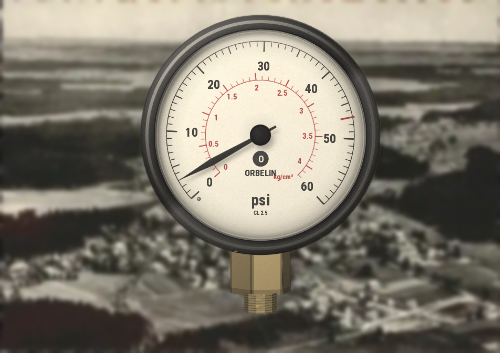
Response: 3
